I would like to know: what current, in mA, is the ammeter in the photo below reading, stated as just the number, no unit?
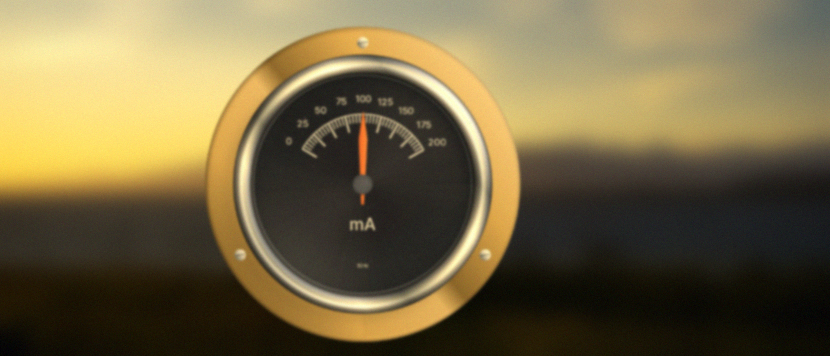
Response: 100
